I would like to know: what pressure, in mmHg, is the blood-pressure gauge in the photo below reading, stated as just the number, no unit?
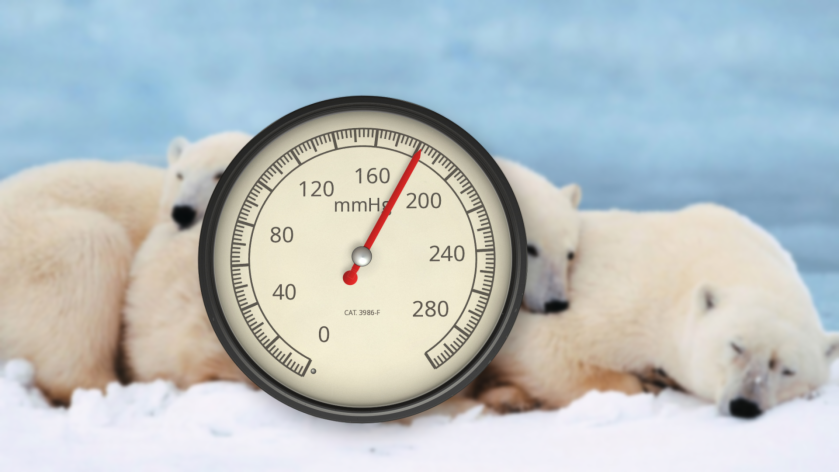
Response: 182
